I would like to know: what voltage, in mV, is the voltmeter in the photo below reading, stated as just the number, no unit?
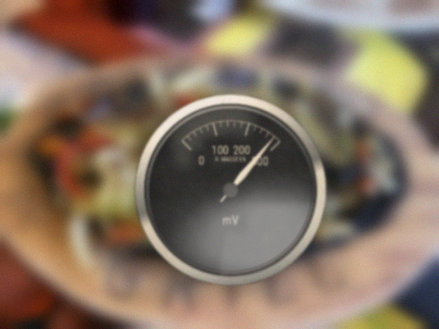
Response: 280
